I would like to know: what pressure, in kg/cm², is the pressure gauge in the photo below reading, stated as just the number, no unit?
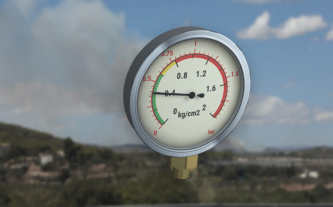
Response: 0.4
